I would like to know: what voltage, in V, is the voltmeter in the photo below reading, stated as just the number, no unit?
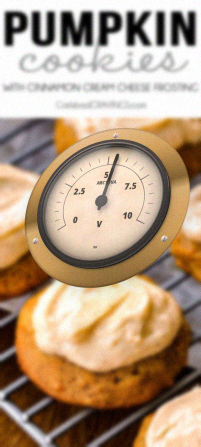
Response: 5.5
